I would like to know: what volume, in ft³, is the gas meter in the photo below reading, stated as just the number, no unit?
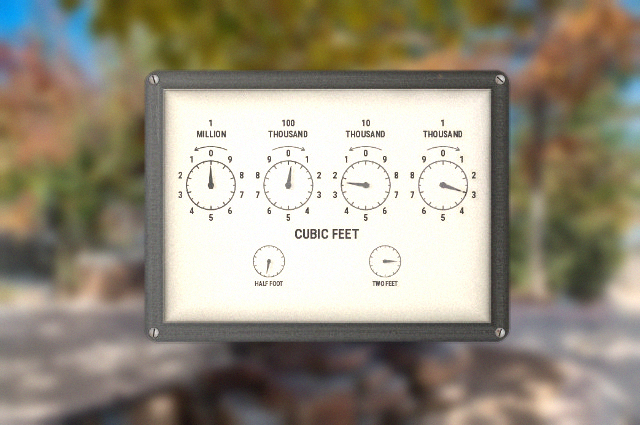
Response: 2300
